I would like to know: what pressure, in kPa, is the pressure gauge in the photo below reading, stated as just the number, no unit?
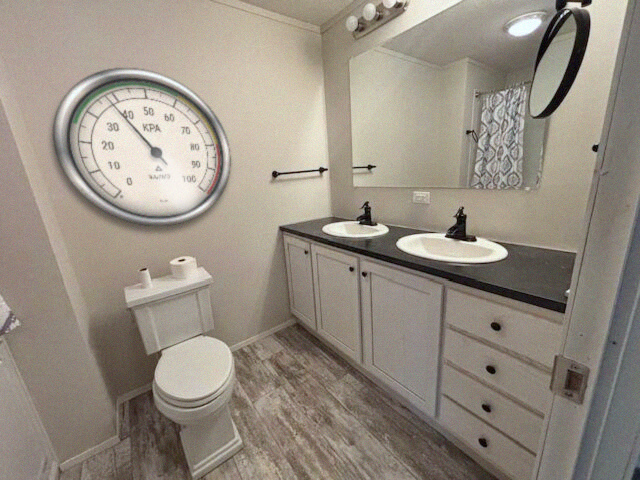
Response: 37.5
